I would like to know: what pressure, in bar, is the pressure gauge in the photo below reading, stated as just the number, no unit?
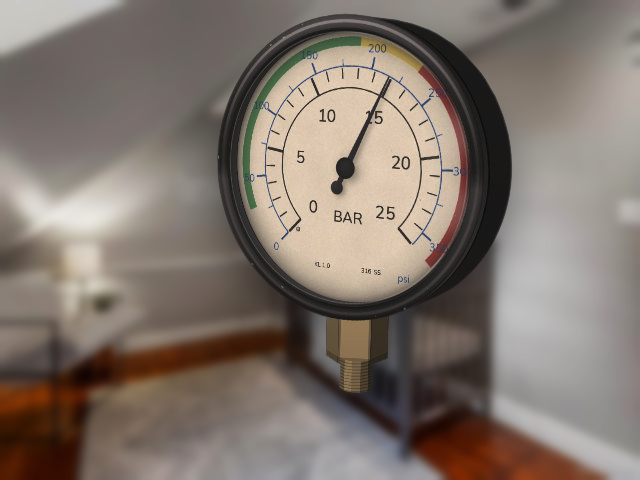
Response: 15
